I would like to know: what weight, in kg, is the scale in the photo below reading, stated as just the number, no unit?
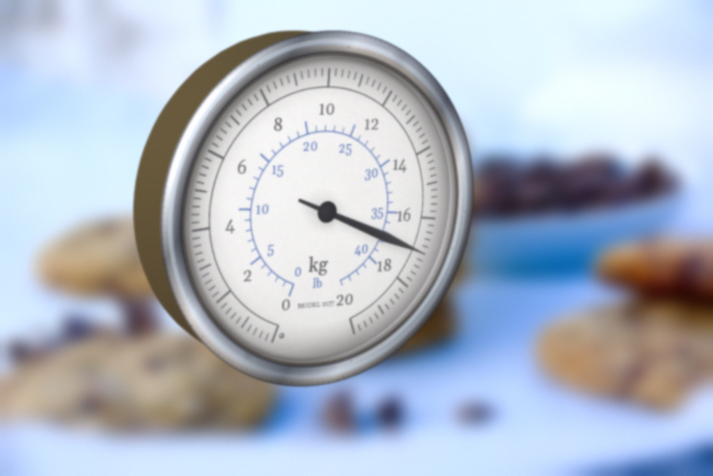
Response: 17
